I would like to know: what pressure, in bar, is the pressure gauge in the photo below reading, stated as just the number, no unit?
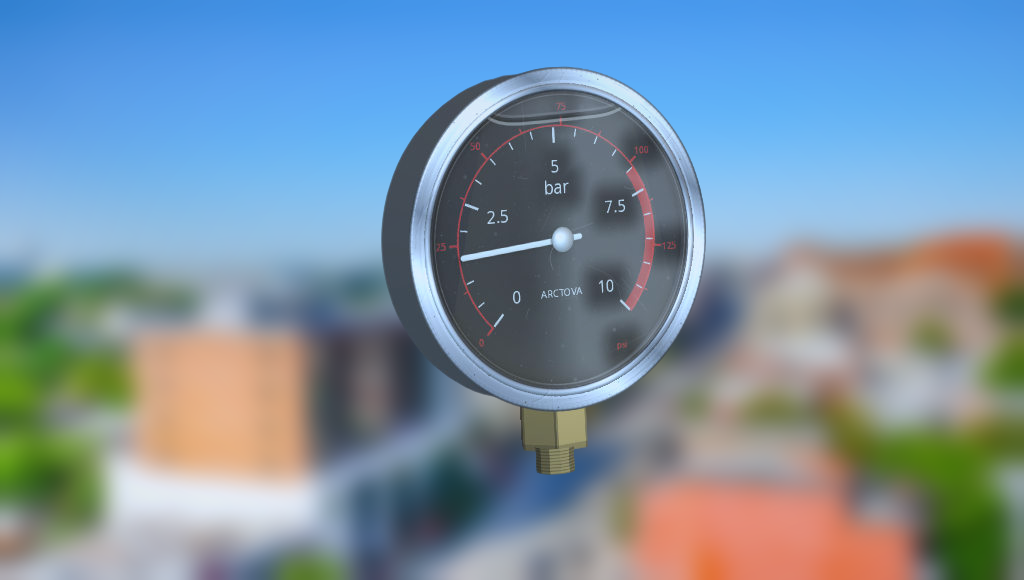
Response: 1.5
